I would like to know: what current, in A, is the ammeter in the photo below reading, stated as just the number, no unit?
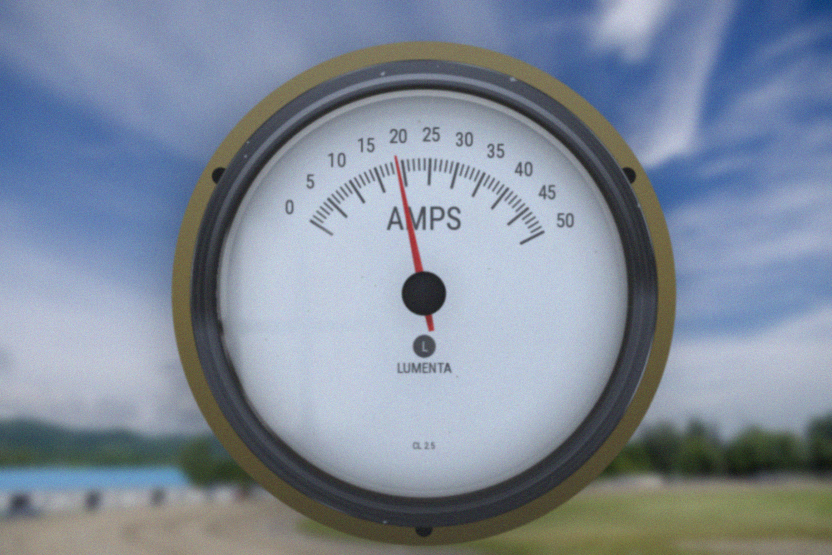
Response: 19
